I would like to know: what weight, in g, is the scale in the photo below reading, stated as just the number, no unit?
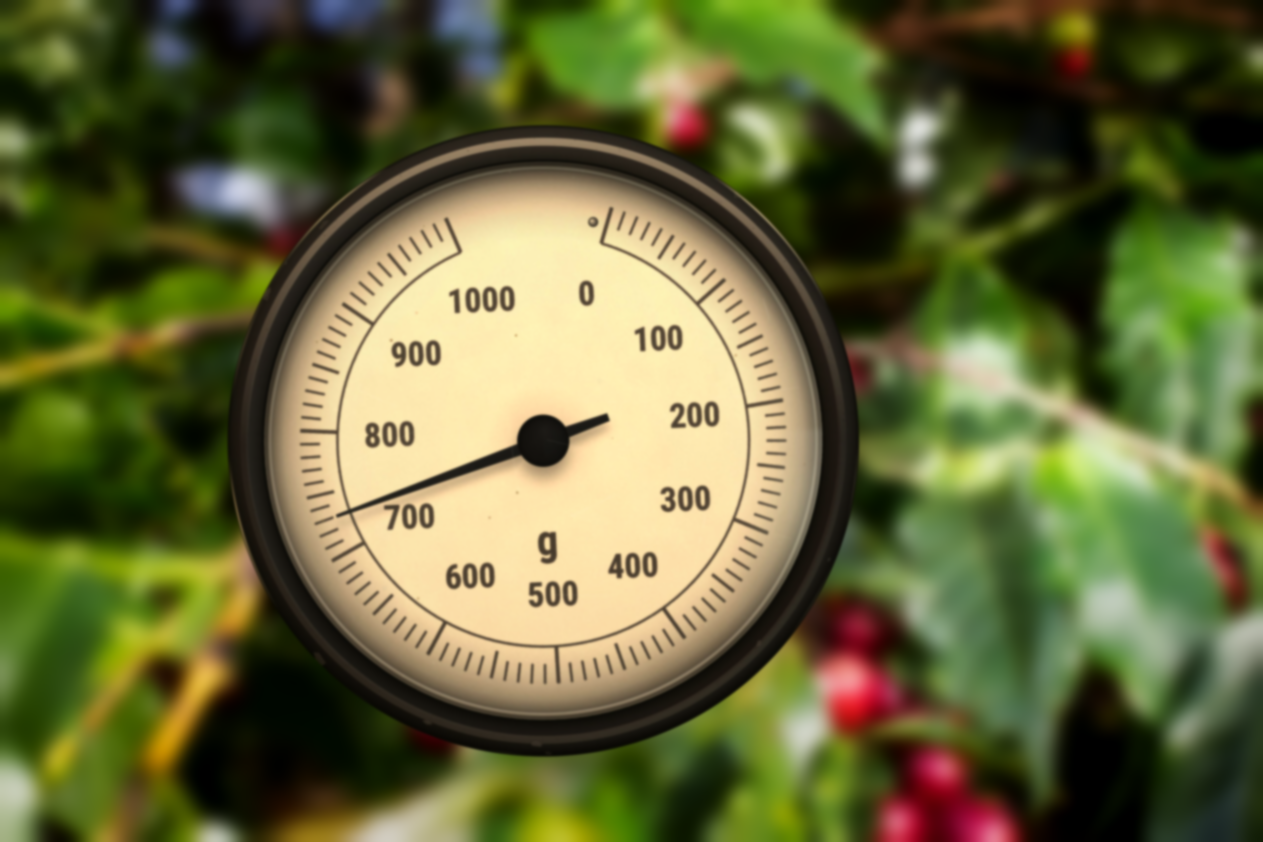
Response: 730
